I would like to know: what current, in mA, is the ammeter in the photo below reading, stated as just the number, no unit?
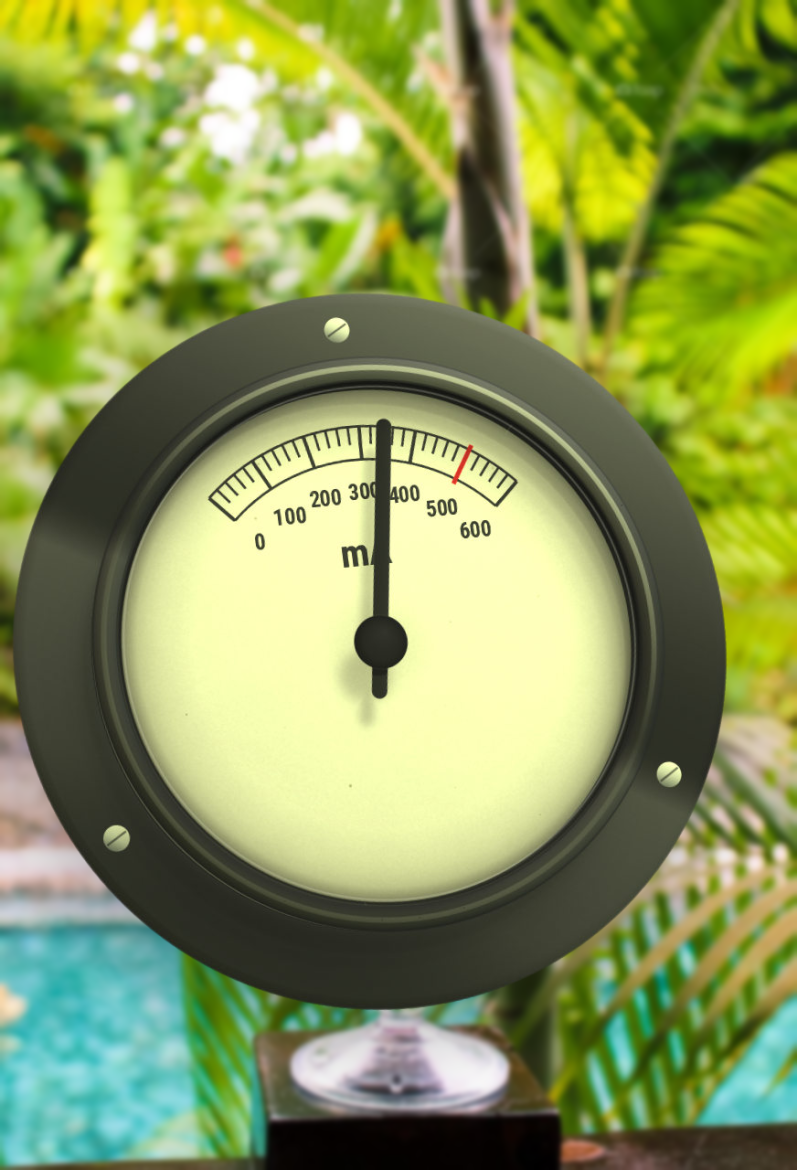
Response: 340
